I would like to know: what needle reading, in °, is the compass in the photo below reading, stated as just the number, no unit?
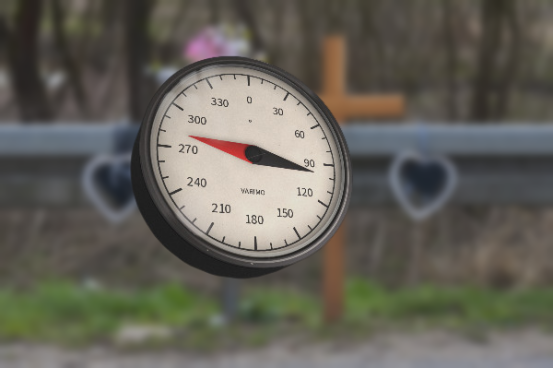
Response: 280
